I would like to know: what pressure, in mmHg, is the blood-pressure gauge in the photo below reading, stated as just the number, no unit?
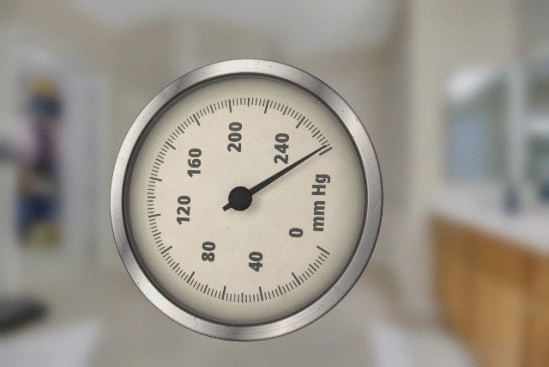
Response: 258
